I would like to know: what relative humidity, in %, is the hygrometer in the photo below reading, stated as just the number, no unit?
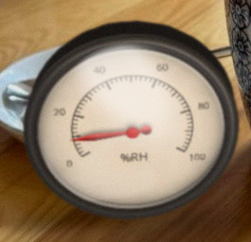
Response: 10
